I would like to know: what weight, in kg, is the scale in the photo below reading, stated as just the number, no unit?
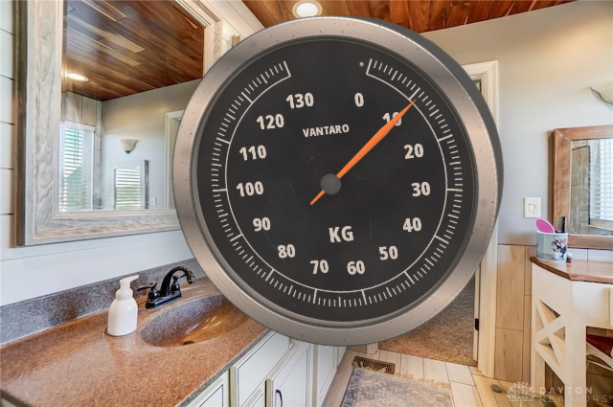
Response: 11
